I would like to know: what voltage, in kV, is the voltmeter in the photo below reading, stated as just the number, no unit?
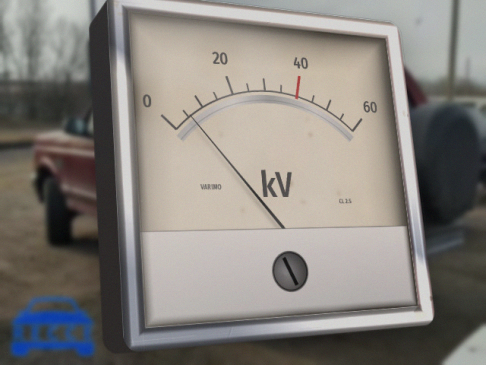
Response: 5
